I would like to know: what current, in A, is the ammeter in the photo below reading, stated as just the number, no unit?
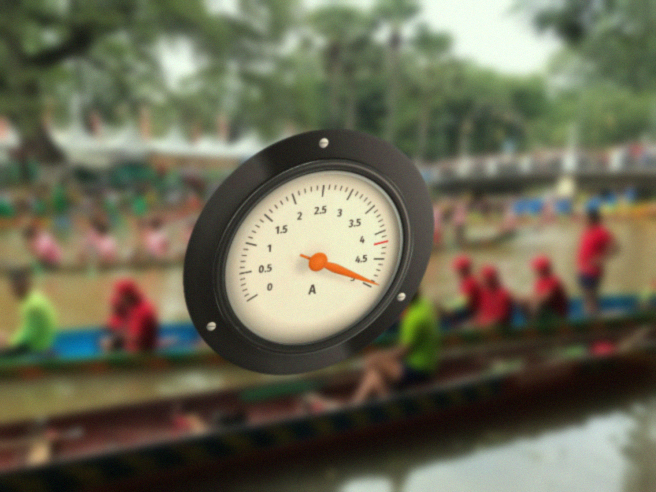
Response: 4.9
